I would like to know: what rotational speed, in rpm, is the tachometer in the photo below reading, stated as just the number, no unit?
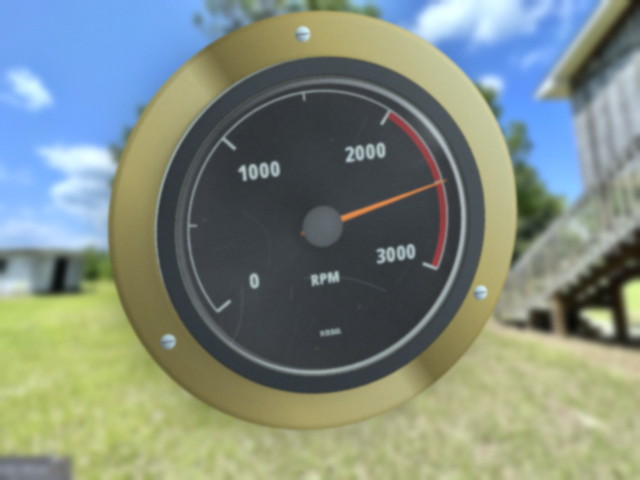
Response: 2500
